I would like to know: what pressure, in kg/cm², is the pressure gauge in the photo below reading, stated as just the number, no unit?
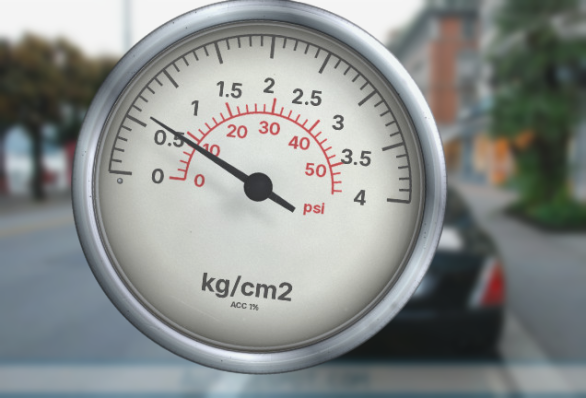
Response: 0.6
